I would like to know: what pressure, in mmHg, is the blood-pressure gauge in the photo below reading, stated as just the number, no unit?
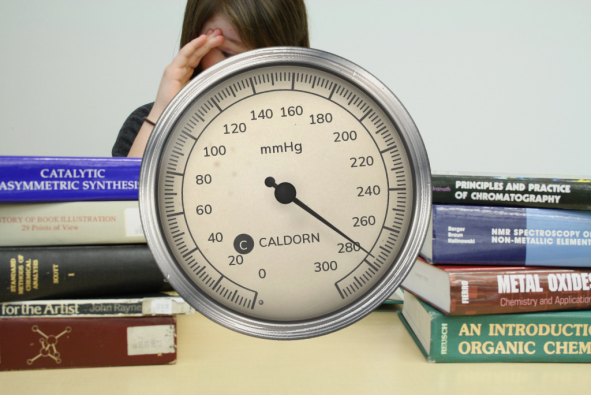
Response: 276
